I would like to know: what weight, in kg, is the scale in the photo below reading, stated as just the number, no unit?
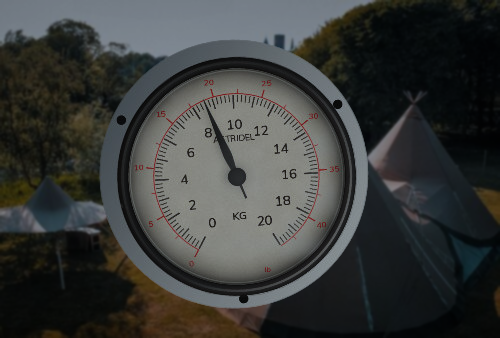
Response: 8.6
